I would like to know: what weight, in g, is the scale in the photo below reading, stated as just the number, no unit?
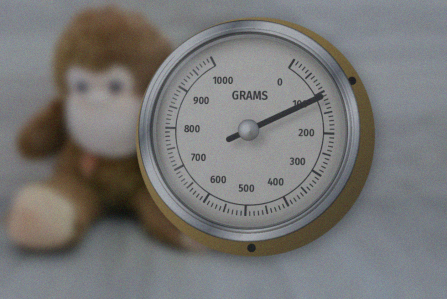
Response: 110
